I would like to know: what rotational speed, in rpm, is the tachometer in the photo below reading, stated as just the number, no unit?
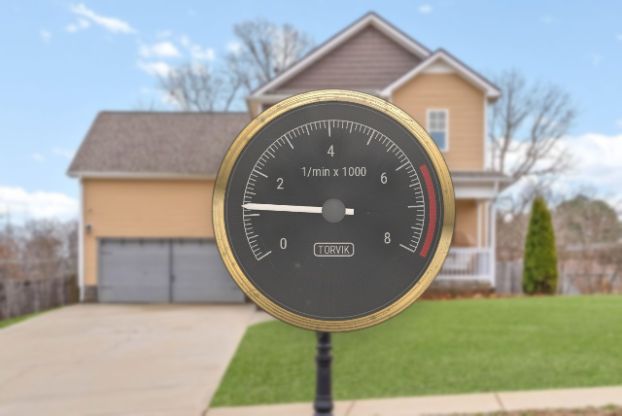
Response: 1200
